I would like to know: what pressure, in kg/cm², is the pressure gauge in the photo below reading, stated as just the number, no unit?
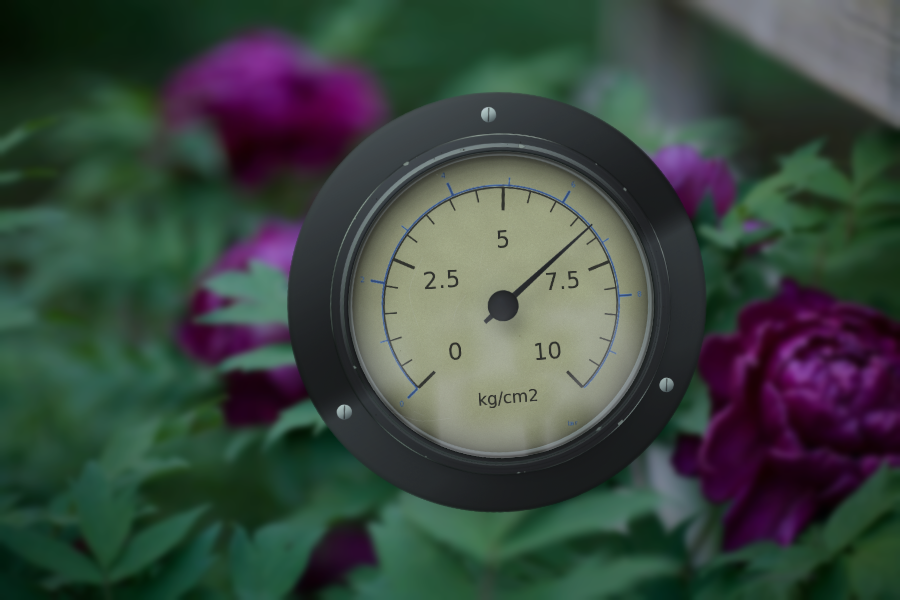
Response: 6.75
